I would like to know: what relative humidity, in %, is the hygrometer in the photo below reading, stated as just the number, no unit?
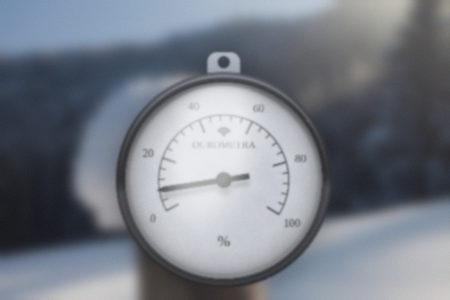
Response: 8
